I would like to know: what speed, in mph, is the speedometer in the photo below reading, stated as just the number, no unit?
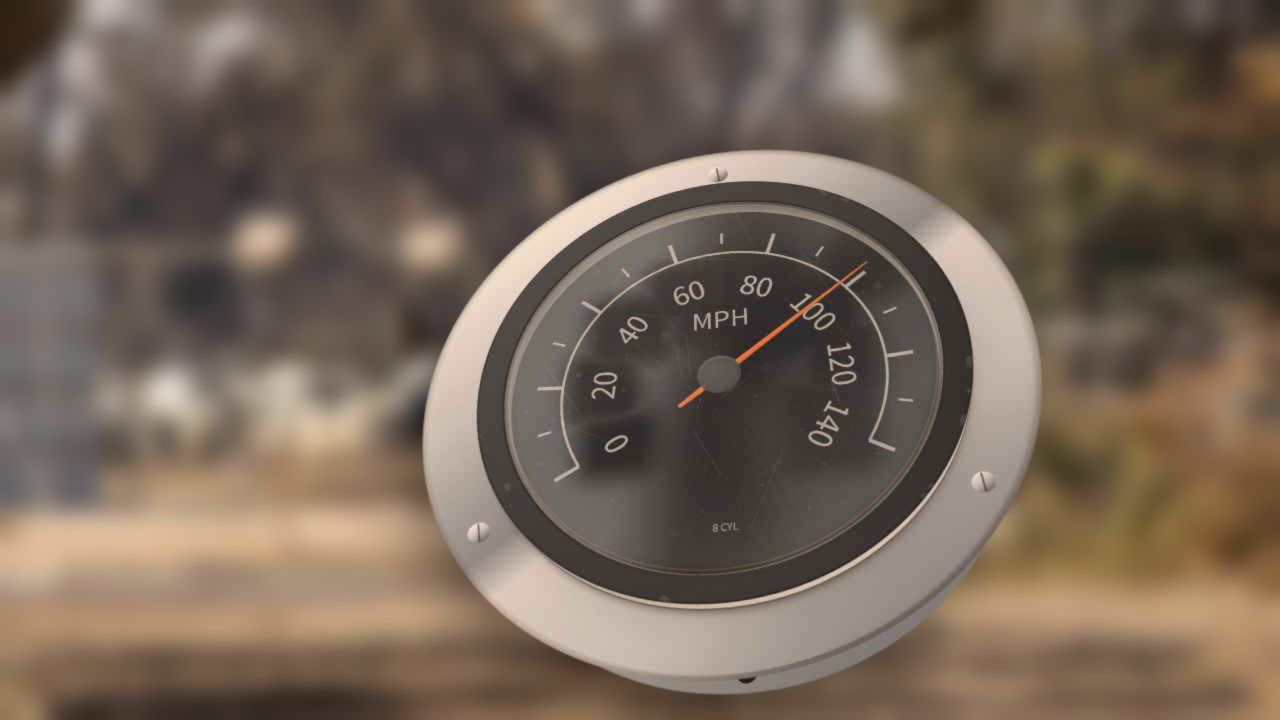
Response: 100
